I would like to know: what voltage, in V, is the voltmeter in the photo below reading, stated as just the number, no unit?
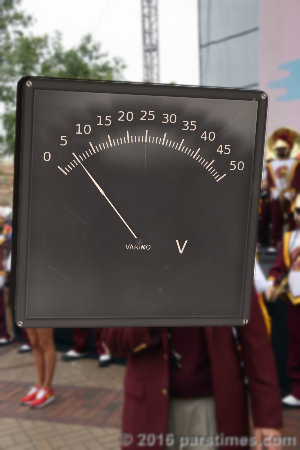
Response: 5
